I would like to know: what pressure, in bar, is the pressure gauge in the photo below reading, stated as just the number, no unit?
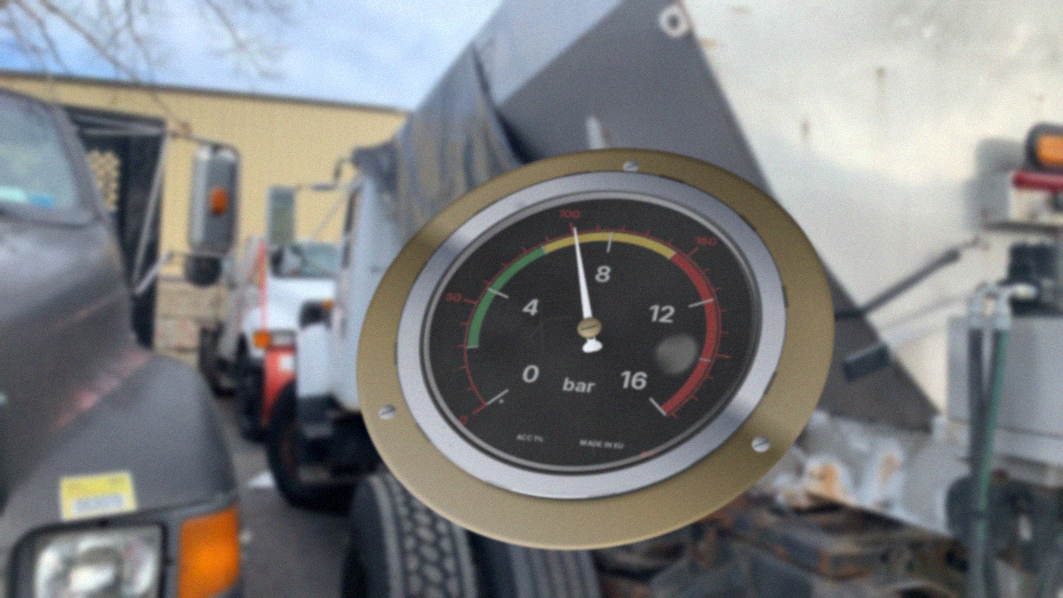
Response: 7
